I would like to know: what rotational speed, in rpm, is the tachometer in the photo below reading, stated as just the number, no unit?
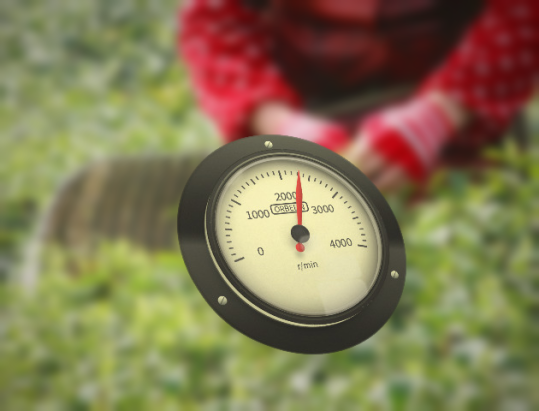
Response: 2300
